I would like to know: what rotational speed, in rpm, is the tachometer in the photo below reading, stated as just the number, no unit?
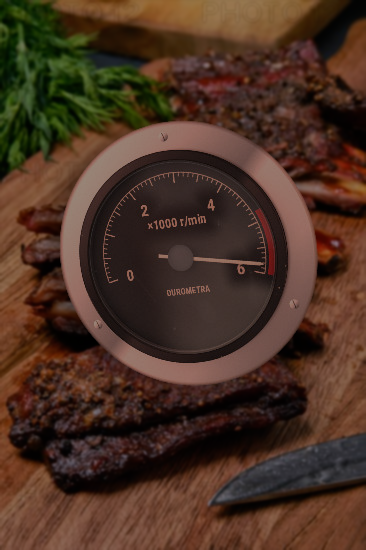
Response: 5800
